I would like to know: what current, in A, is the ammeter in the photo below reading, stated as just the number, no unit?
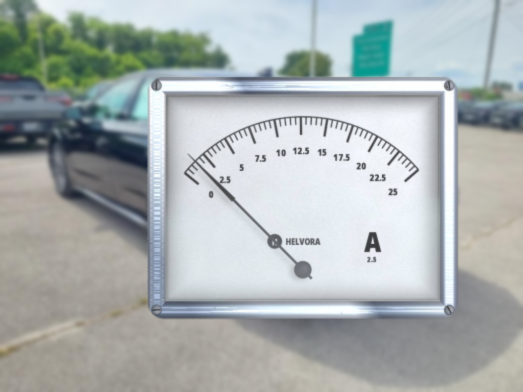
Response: 1.5
